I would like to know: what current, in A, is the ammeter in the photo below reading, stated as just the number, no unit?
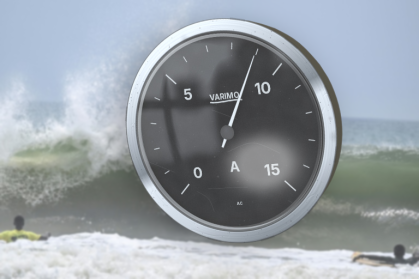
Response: 9
